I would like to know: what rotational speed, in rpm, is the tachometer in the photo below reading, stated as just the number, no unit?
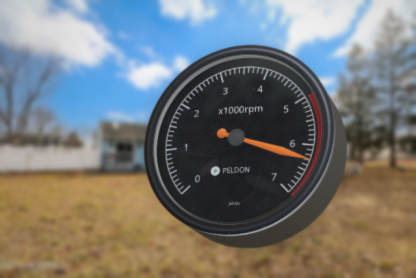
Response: 6300
